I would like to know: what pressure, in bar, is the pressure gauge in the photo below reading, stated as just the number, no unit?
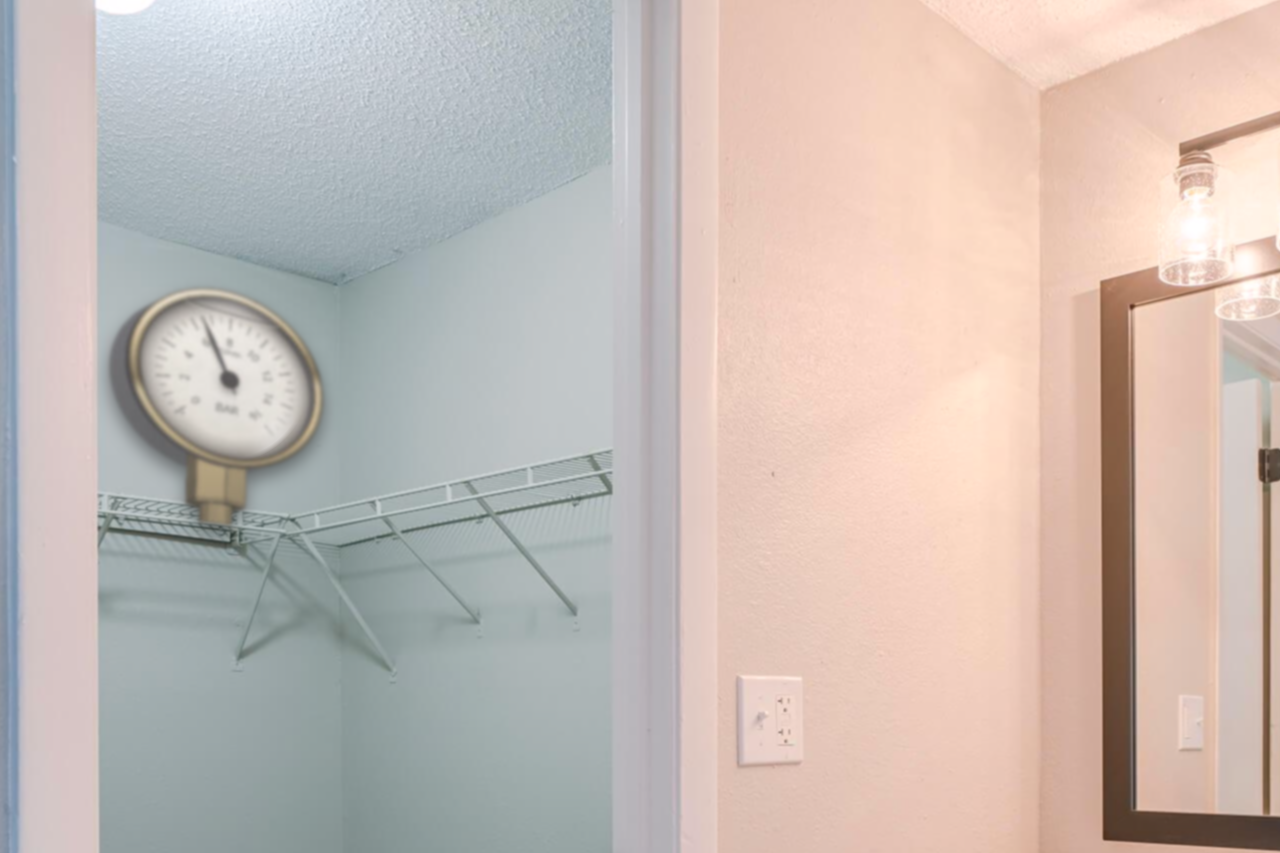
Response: 6.5
